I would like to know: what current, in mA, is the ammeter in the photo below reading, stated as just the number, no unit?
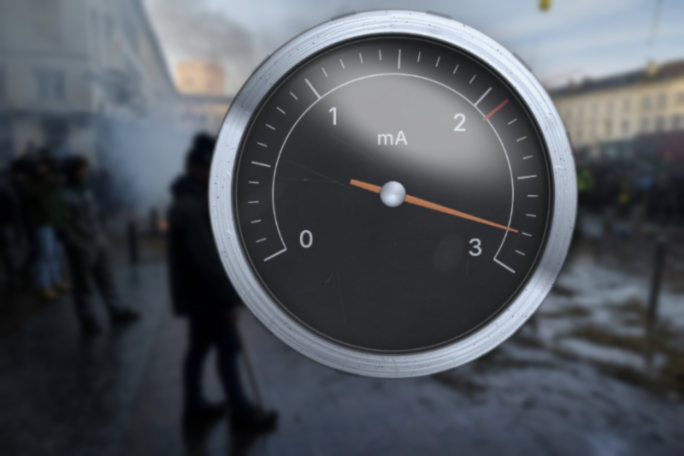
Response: 2.8
